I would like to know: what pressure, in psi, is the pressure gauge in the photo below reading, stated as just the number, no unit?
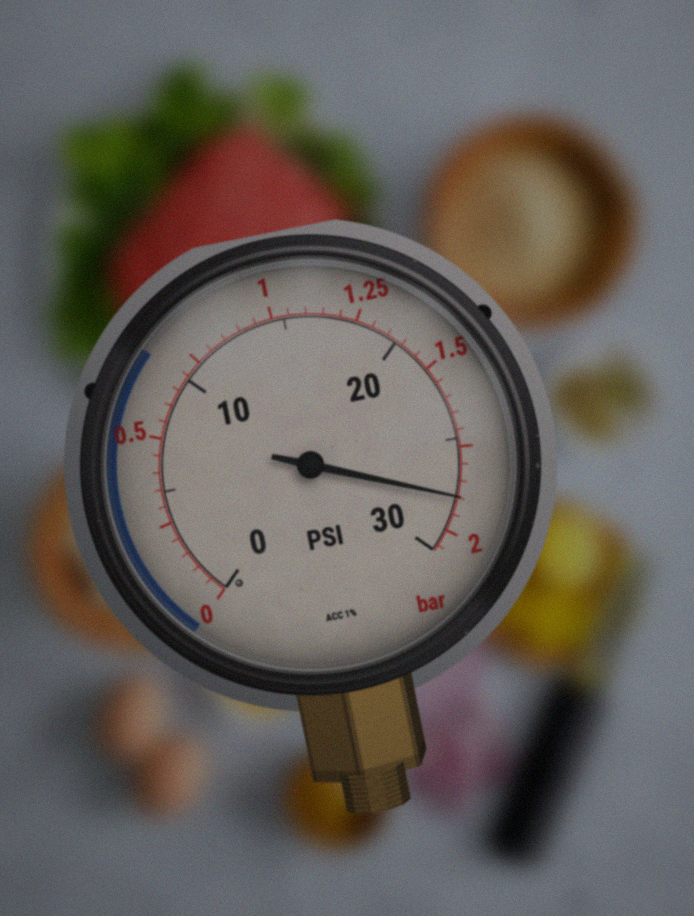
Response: 27.5
